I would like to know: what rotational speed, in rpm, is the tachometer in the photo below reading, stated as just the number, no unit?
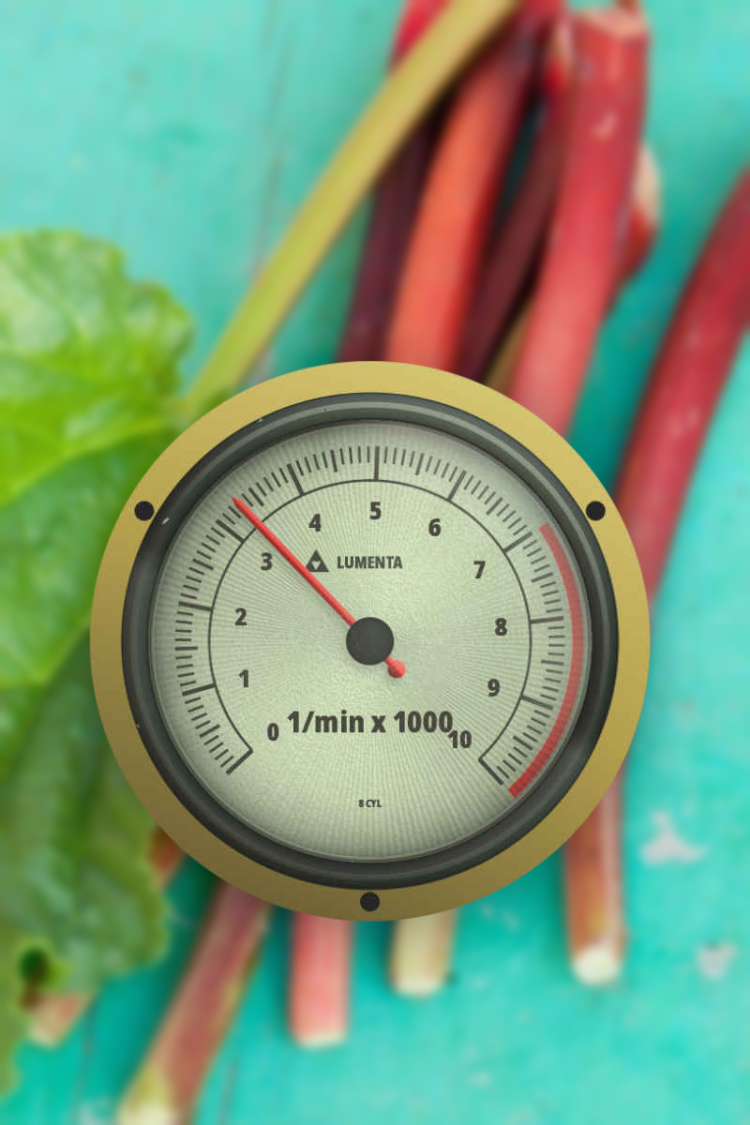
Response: 3300
